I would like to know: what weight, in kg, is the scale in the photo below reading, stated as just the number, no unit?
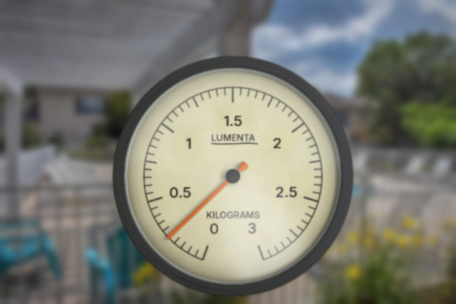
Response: 0.25
